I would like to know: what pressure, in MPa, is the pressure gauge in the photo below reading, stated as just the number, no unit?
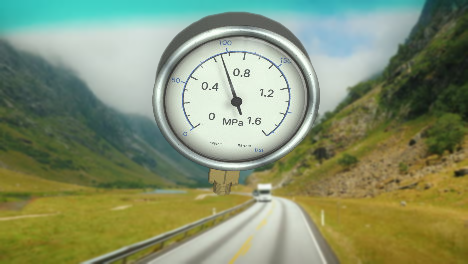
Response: 0.65
